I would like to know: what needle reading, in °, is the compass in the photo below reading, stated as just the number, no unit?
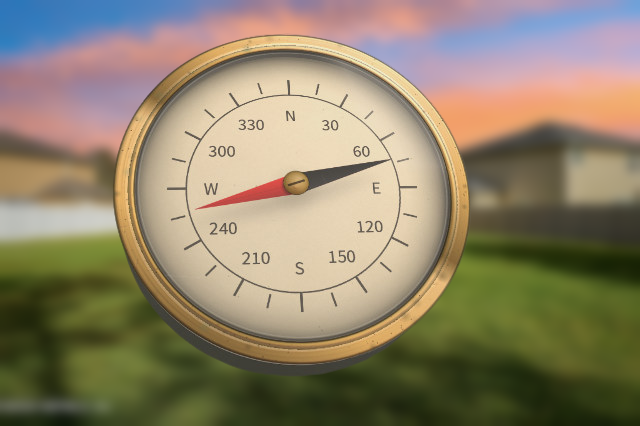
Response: 255
